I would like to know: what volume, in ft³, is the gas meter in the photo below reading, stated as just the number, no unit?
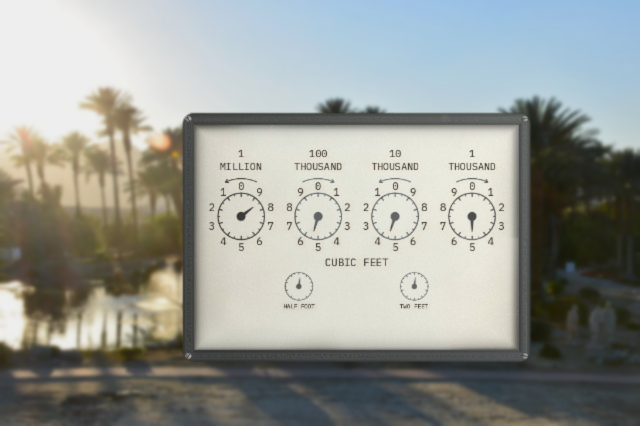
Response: 854500
